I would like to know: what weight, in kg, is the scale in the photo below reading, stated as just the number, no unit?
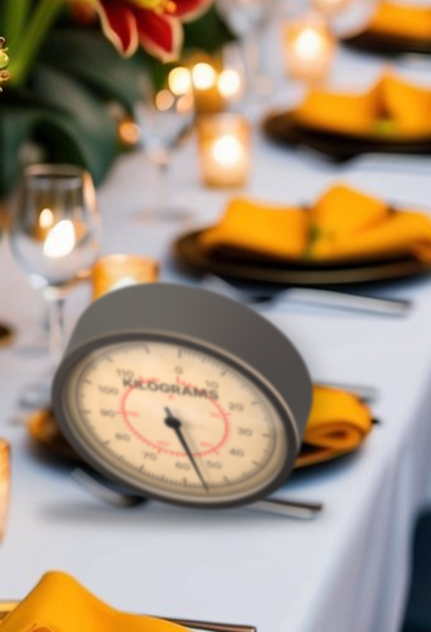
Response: 55
